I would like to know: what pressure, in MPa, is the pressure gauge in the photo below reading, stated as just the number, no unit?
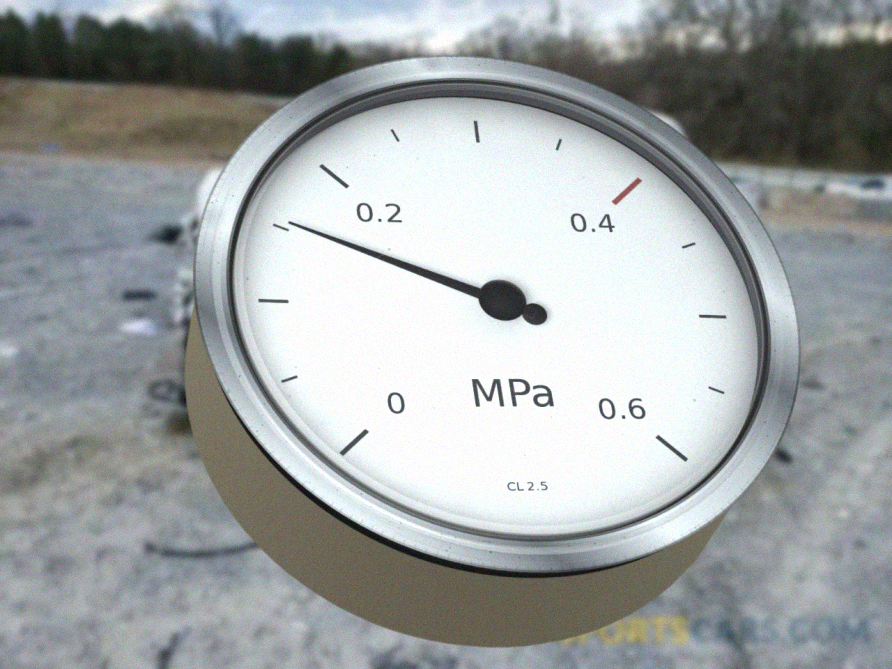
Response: 0.15
